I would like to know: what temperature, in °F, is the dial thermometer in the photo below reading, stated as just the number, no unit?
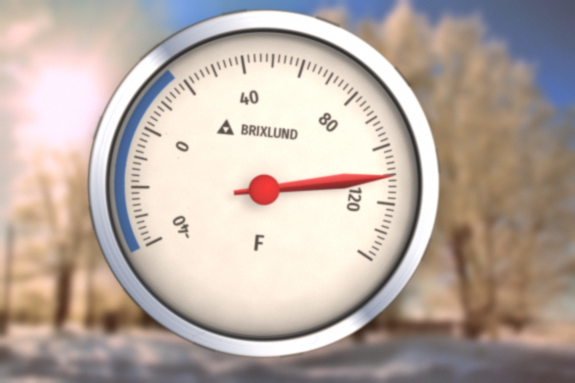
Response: 110
